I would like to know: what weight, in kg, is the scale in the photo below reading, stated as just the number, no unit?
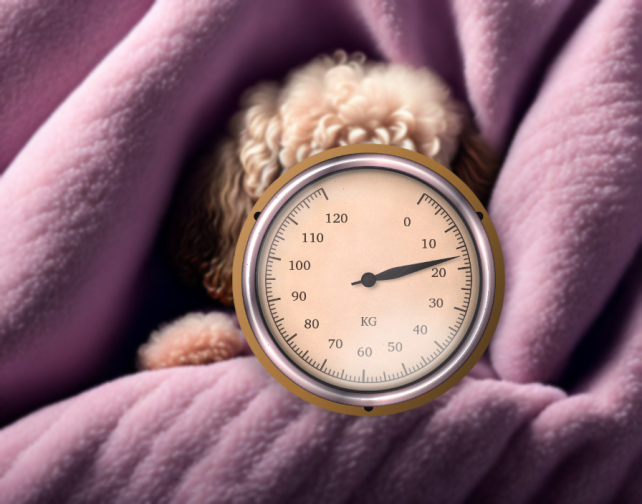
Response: 17
